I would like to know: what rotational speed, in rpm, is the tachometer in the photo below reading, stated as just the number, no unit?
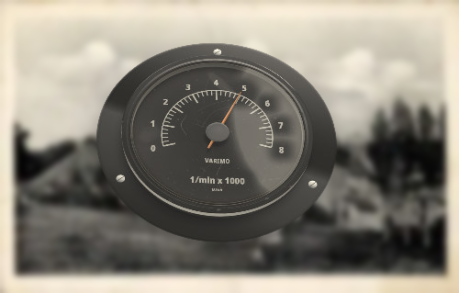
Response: 5000
